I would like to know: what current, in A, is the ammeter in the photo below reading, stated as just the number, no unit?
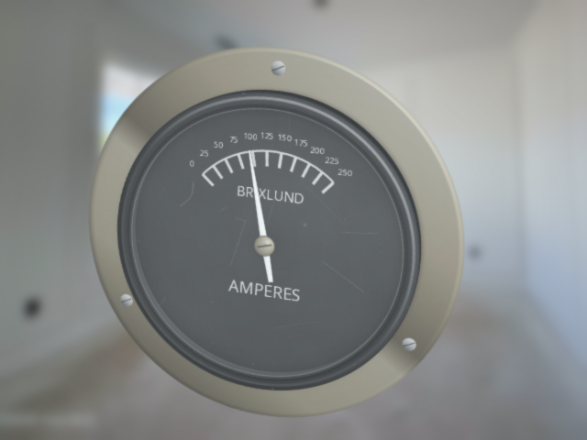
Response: 100
